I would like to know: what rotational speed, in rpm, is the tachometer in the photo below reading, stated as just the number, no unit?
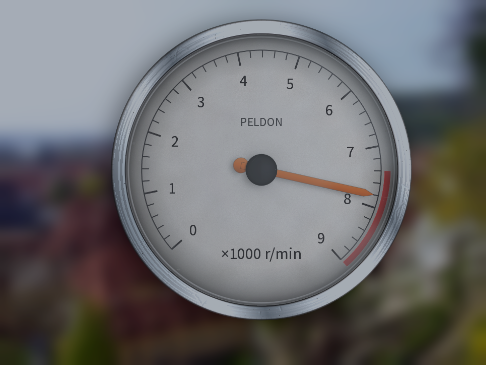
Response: 7800
